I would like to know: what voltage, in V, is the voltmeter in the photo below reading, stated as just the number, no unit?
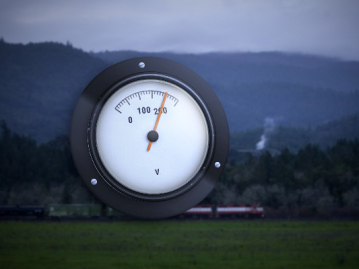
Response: 200
